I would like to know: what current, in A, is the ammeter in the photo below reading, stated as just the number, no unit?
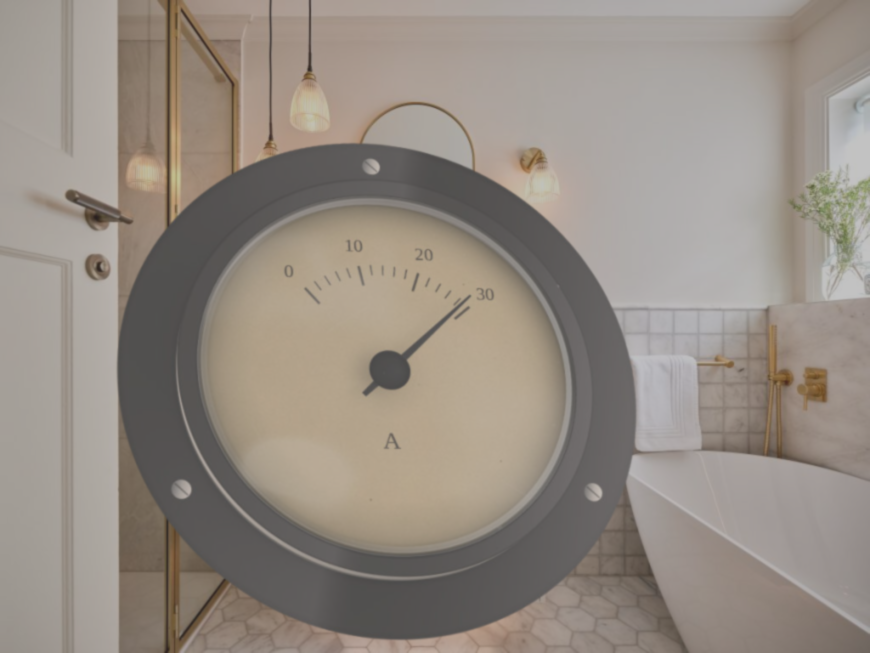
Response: 29
